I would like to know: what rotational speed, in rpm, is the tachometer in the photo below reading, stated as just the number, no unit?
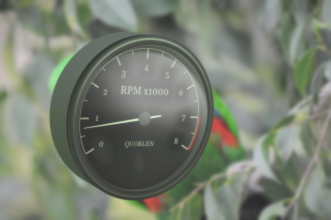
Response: 750
